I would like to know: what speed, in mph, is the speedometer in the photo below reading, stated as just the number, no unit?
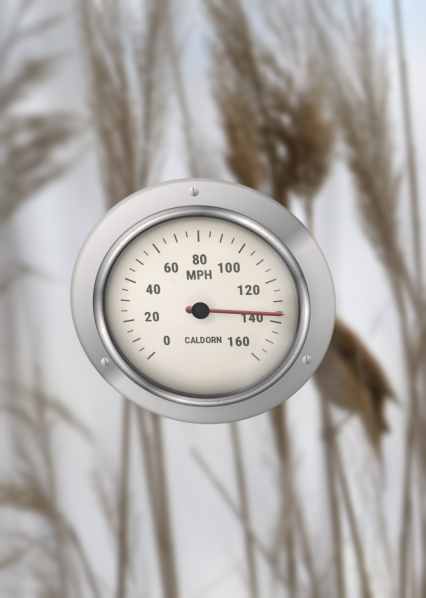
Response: 135
